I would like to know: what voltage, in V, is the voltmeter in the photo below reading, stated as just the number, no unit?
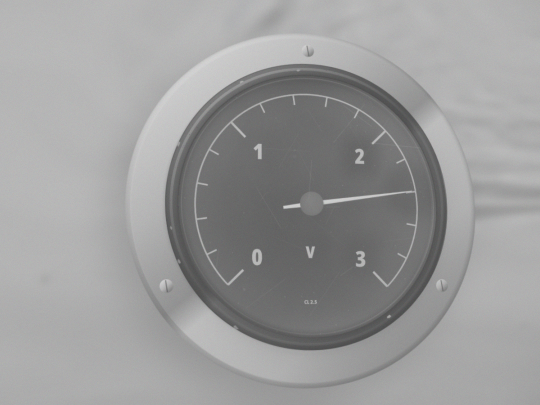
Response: 2.4
